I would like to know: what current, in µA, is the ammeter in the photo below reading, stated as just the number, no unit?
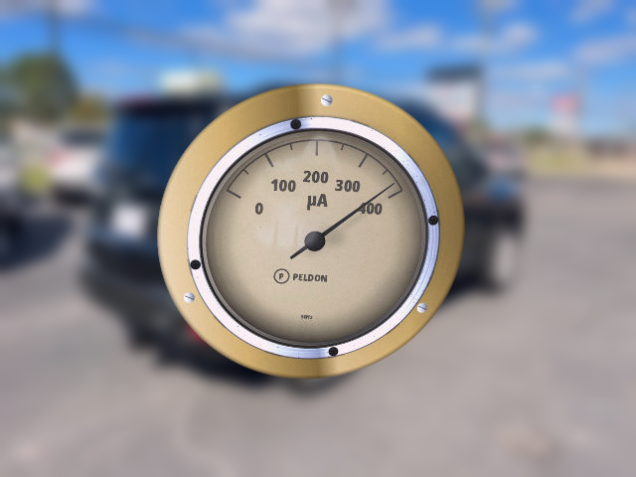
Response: 375
